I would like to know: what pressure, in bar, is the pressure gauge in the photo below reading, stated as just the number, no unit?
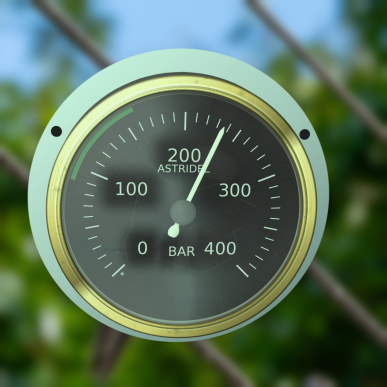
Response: 235
